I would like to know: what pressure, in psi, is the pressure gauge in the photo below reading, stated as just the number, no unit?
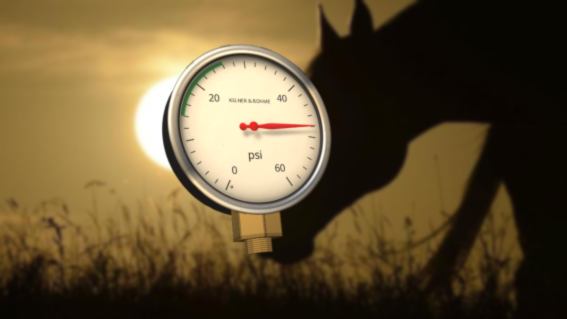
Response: 48
